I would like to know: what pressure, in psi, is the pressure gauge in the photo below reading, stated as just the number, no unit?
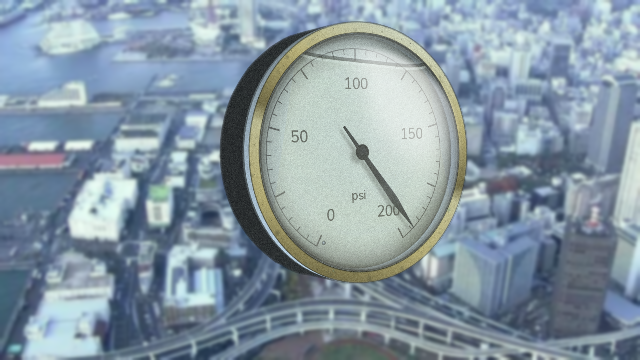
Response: 195
